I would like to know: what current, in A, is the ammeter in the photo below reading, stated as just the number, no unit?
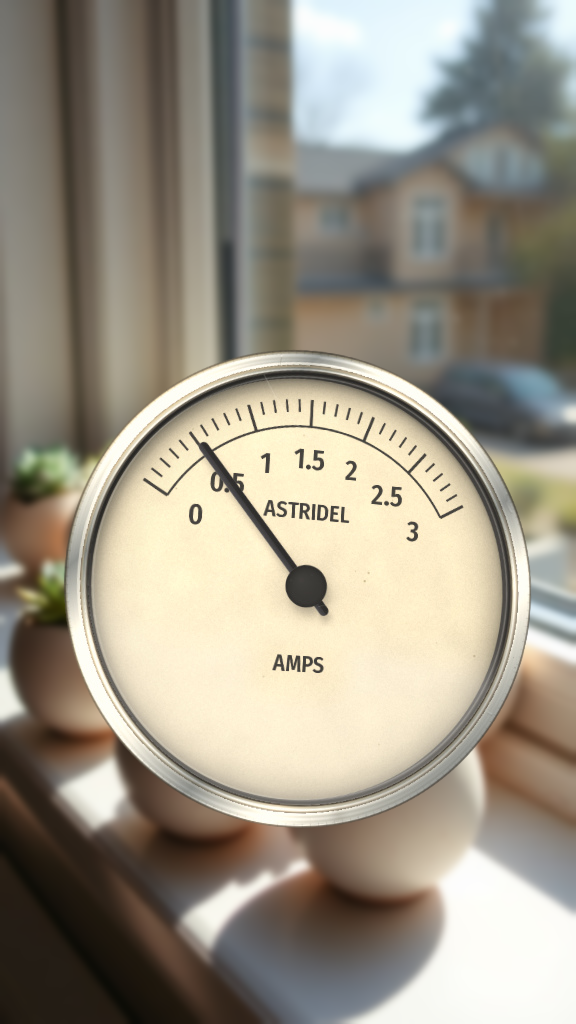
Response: 0.5
